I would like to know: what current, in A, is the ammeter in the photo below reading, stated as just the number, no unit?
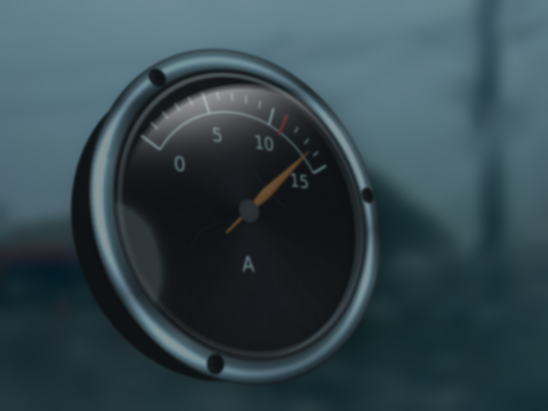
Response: 13.5
